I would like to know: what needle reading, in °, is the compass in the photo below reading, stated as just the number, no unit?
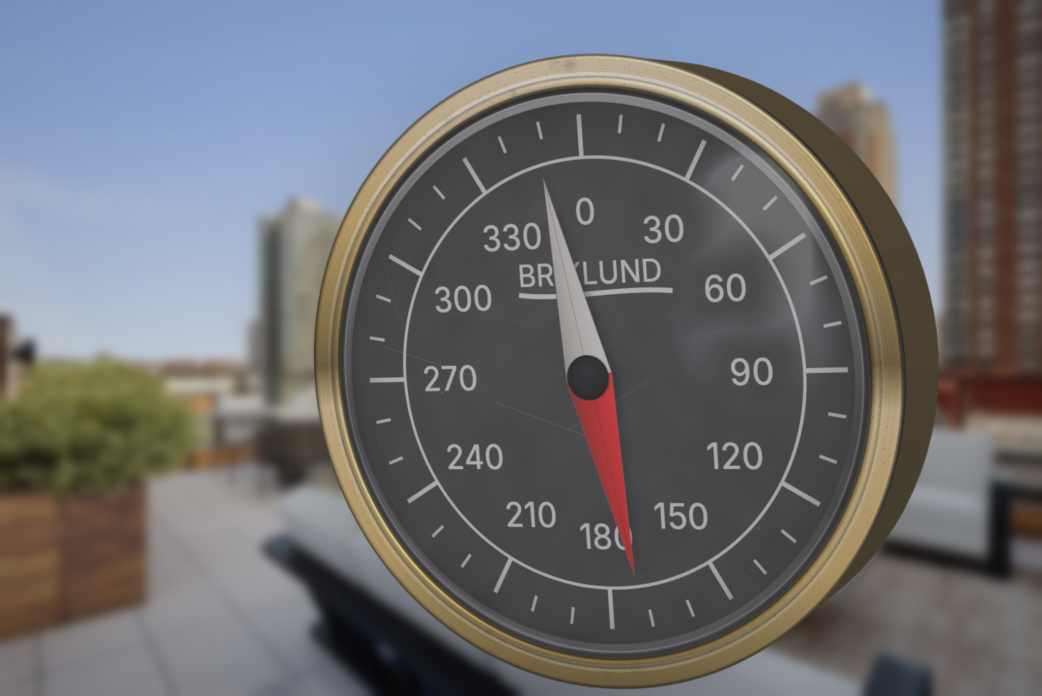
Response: 170
